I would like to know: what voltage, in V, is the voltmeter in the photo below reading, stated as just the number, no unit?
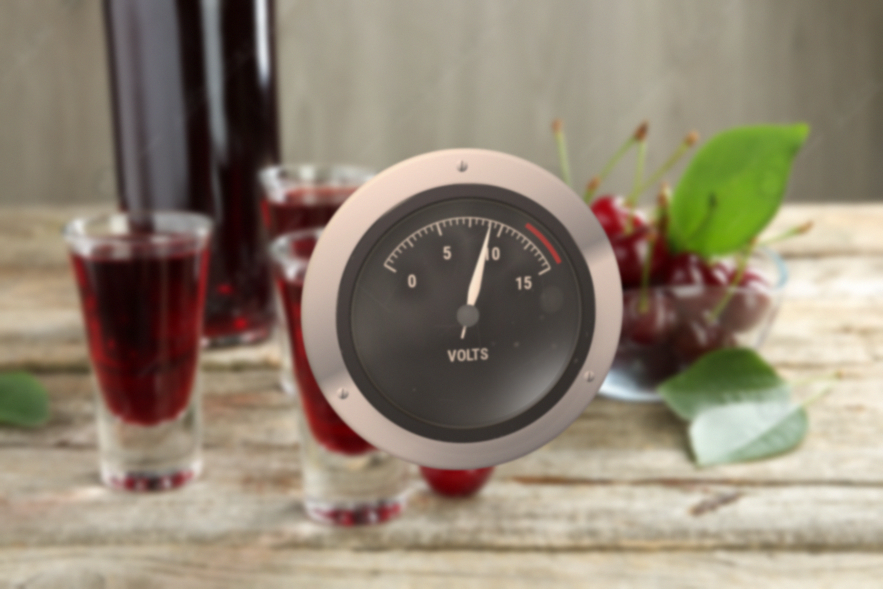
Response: 9
